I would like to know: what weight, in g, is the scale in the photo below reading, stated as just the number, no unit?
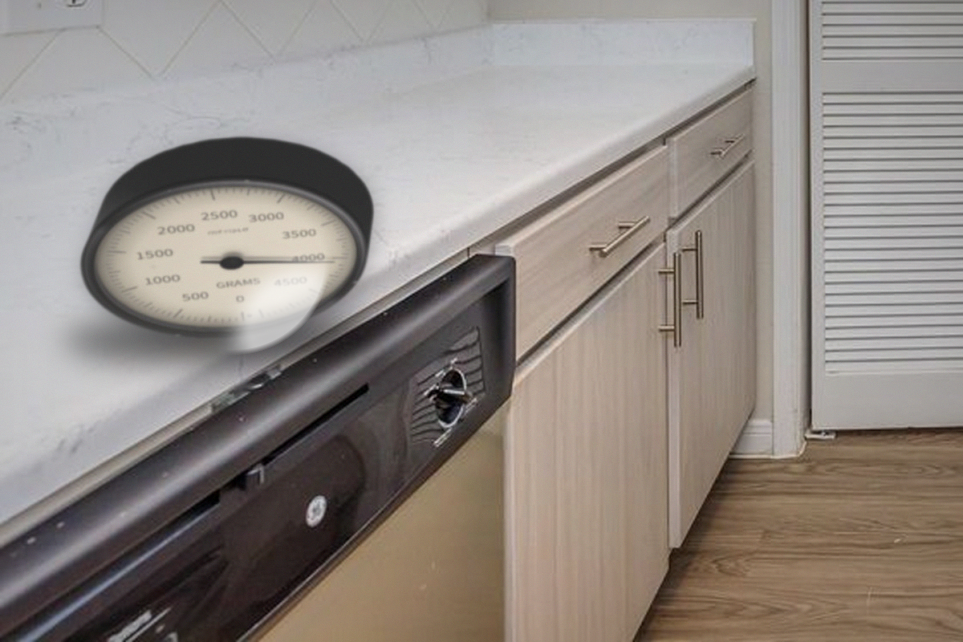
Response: 4000
